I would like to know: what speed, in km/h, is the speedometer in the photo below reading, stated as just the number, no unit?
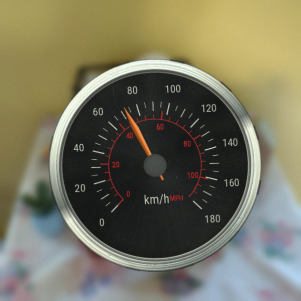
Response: 72.5
